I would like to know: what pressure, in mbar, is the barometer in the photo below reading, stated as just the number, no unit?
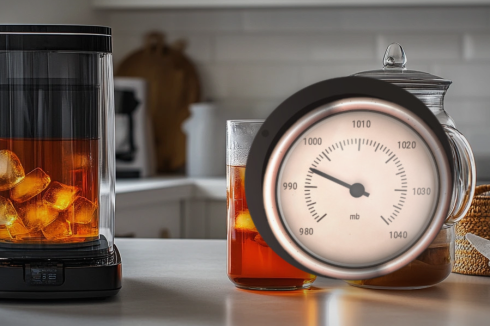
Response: 995
